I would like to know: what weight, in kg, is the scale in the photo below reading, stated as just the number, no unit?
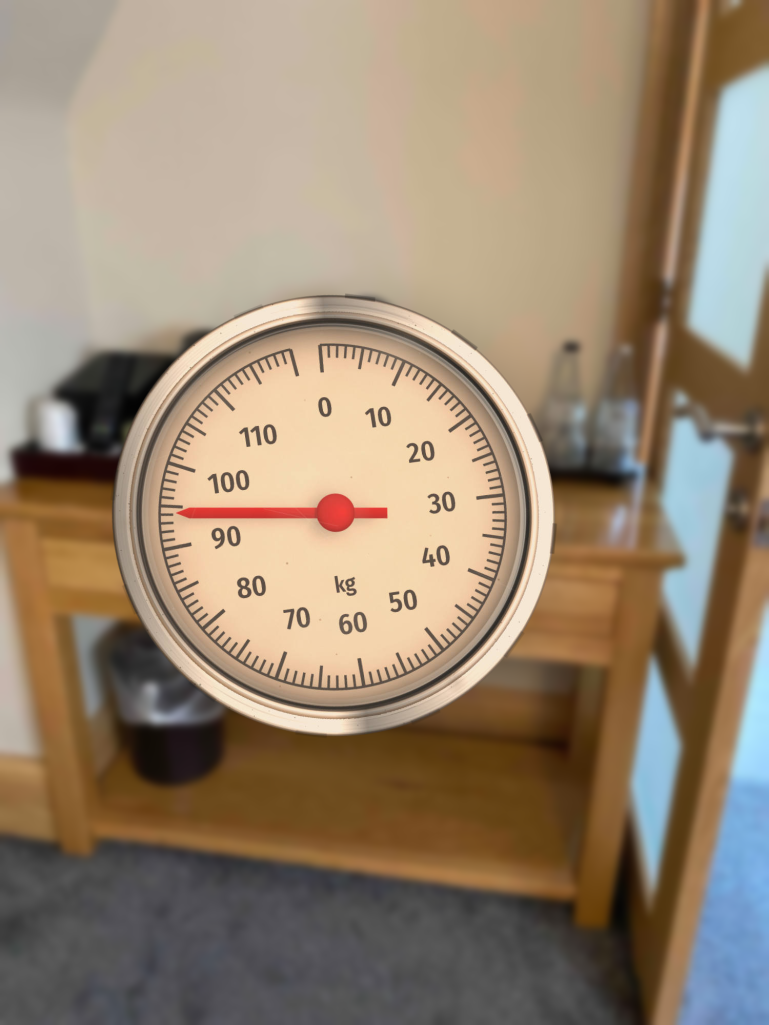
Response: 94
